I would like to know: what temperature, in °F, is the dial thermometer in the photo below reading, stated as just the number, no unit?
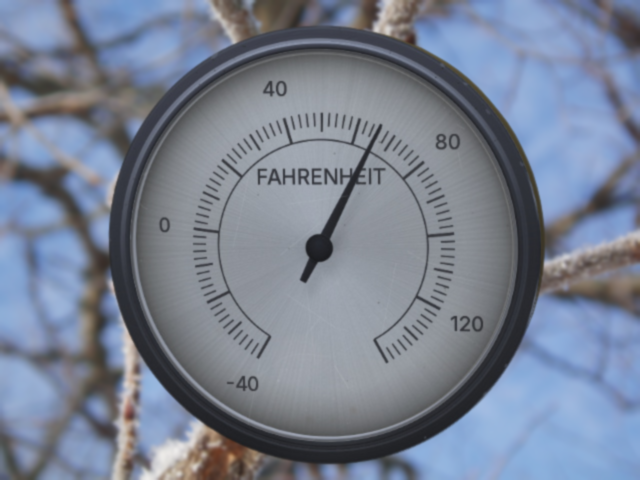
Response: 66
